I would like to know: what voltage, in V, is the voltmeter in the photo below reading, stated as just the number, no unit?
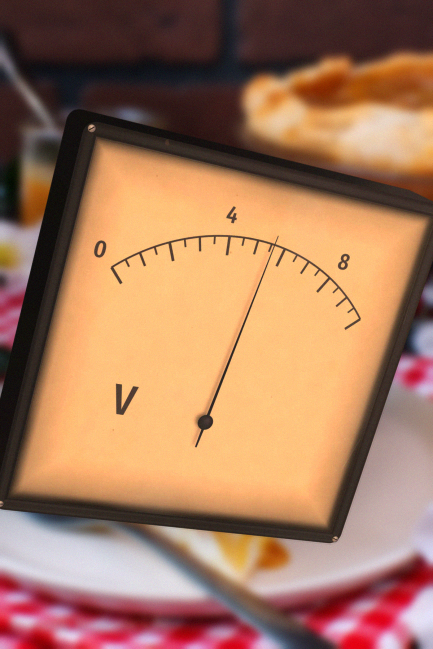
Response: 5.5
